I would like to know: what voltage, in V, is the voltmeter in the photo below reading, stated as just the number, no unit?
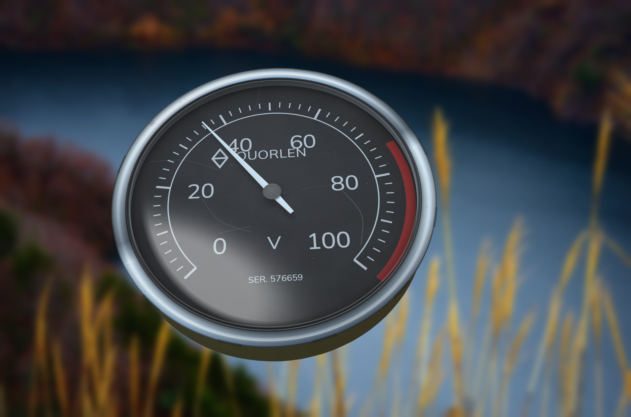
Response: 36
